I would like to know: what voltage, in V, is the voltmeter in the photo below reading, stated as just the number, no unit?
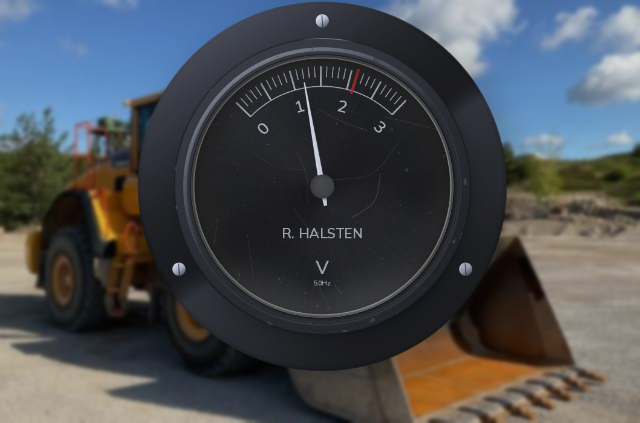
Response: 1.2
